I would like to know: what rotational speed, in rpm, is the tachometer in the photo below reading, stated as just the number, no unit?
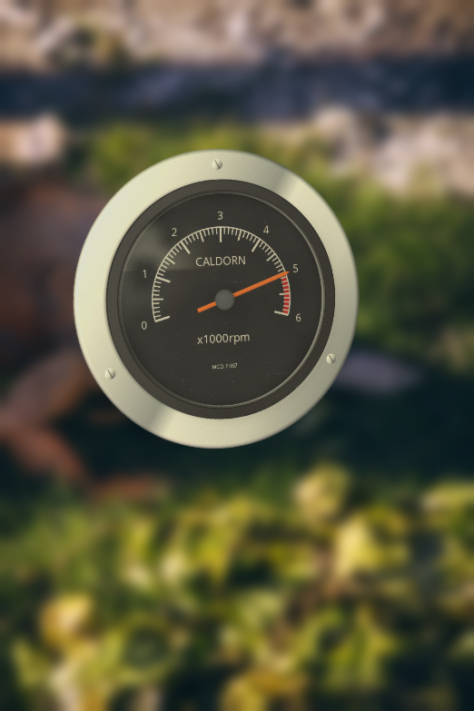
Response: 5000
